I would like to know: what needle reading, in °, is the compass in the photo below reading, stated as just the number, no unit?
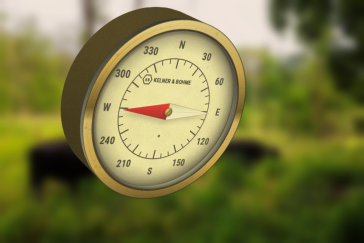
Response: 270
